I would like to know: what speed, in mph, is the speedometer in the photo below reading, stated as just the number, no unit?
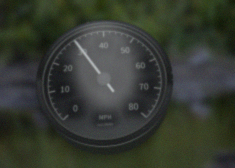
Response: 30
